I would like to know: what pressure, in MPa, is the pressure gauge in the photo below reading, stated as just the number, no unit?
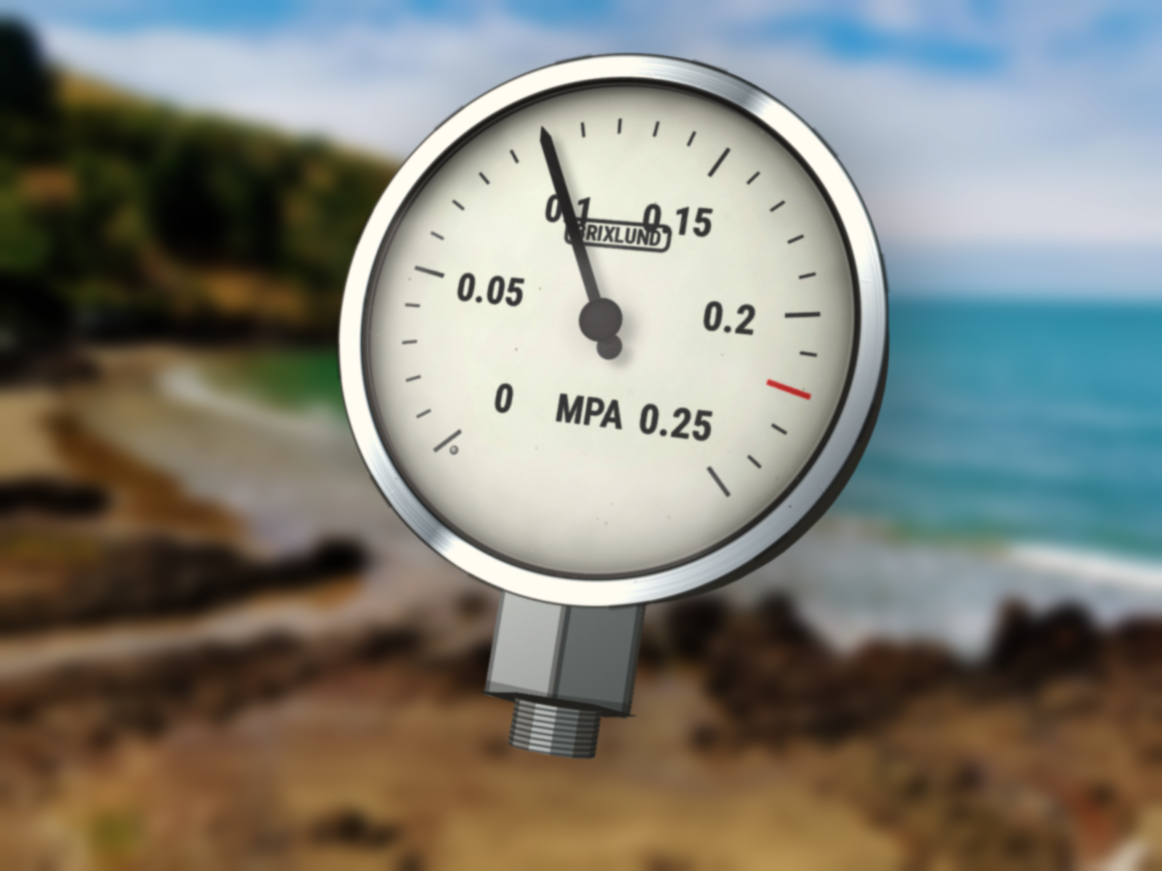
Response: 0.1
